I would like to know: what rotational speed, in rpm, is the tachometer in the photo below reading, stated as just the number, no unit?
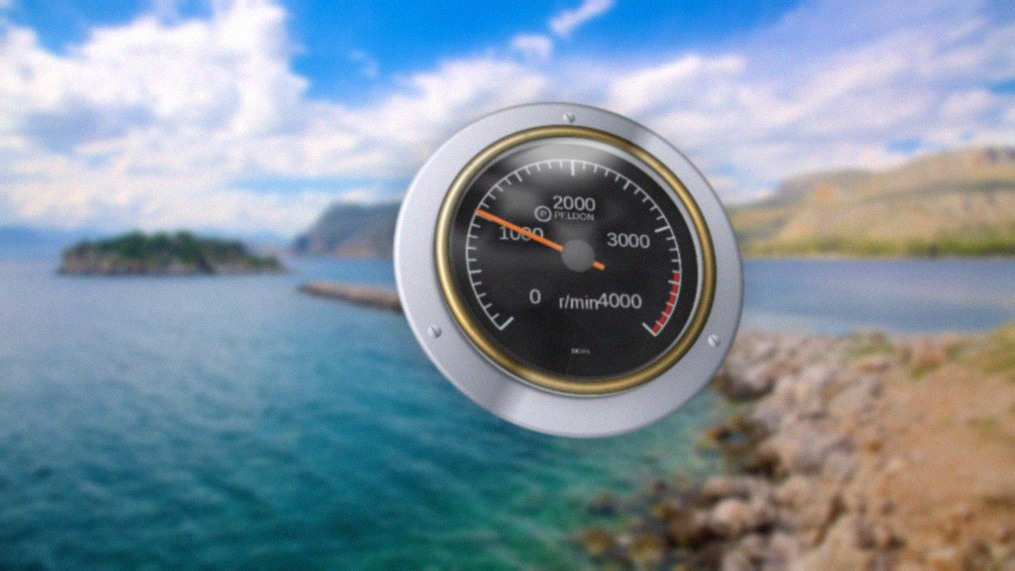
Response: 1000
